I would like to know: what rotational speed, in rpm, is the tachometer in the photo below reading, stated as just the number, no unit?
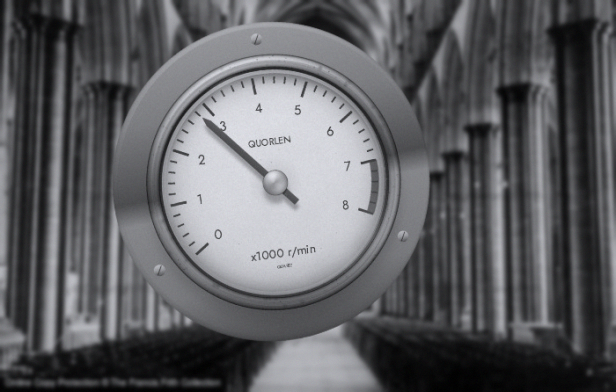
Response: 2800
